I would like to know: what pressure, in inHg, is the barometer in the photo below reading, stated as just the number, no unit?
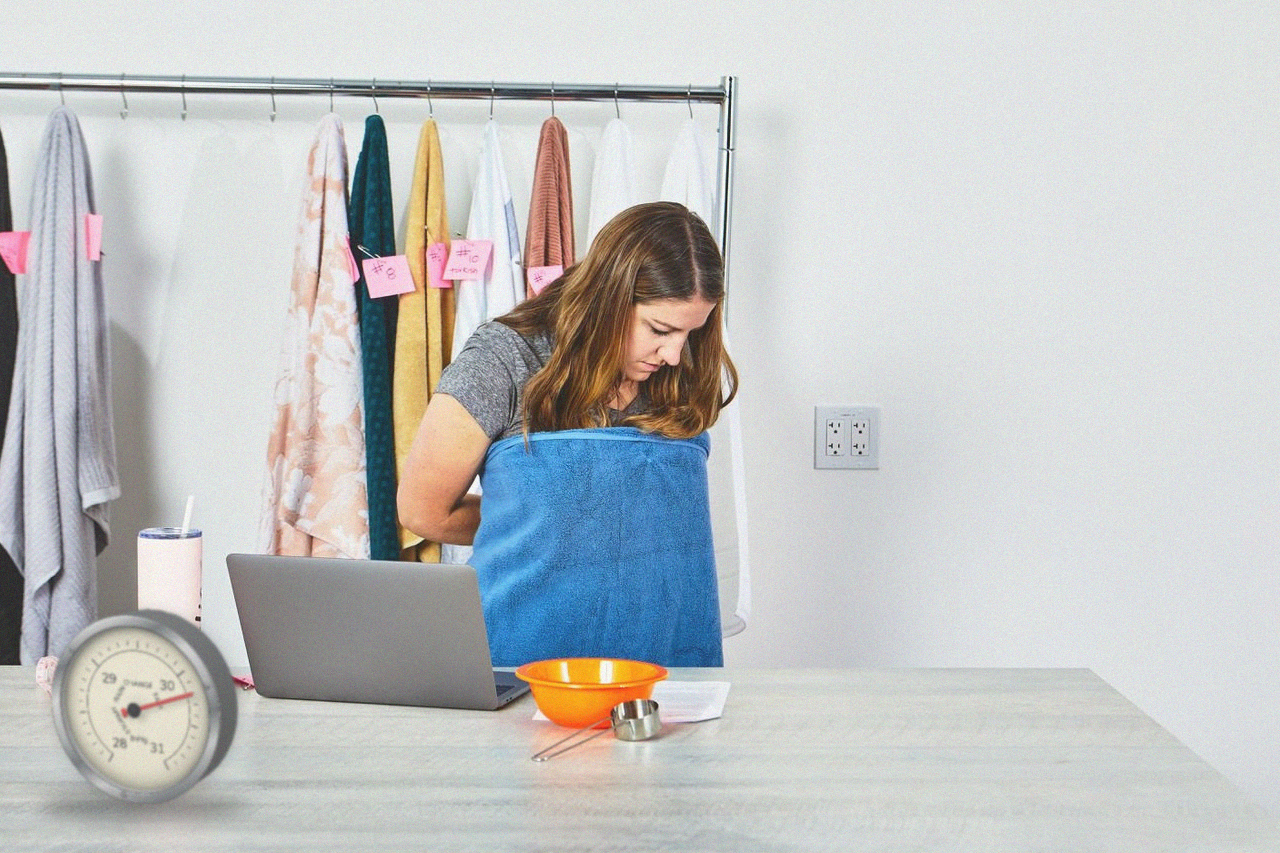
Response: 30.2
